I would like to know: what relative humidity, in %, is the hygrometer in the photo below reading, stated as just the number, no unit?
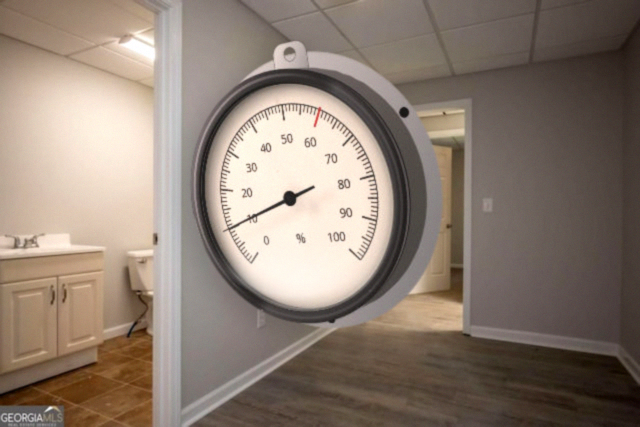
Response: 10
